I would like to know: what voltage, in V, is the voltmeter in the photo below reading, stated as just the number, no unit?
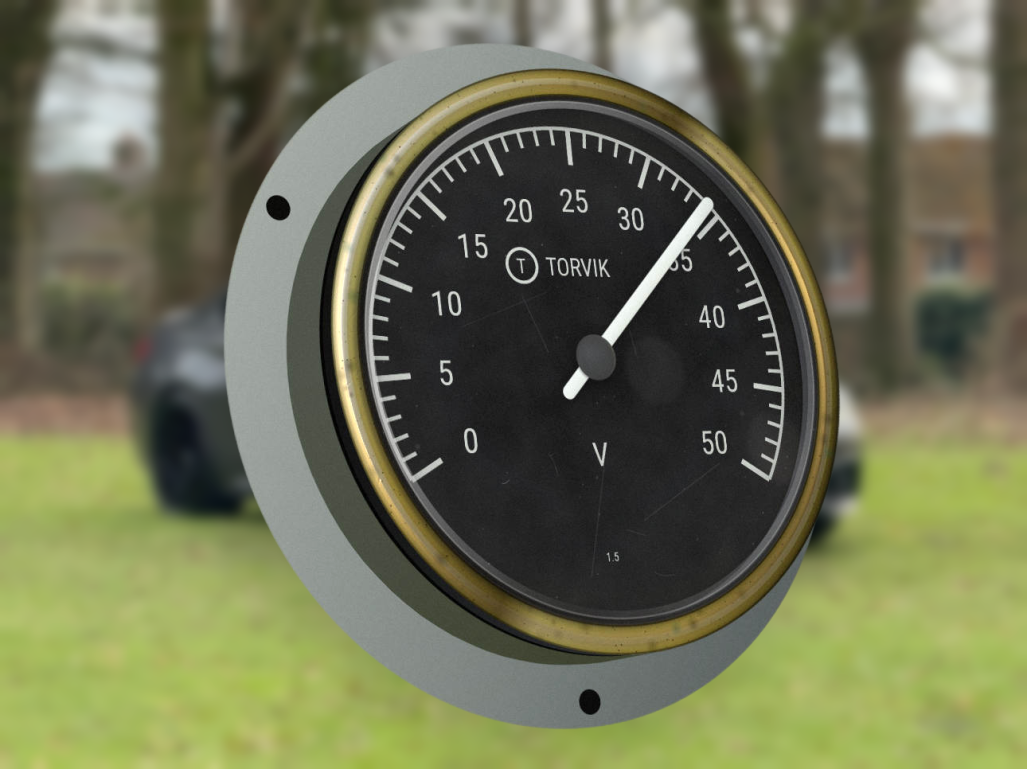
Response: 34
